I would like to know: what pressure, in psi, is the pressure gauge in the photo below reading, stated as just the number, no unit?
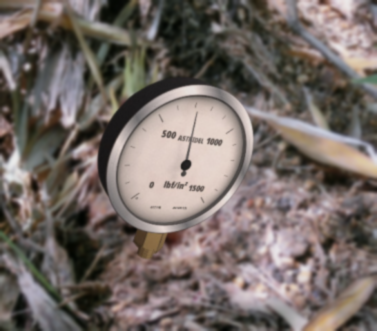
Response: 700
